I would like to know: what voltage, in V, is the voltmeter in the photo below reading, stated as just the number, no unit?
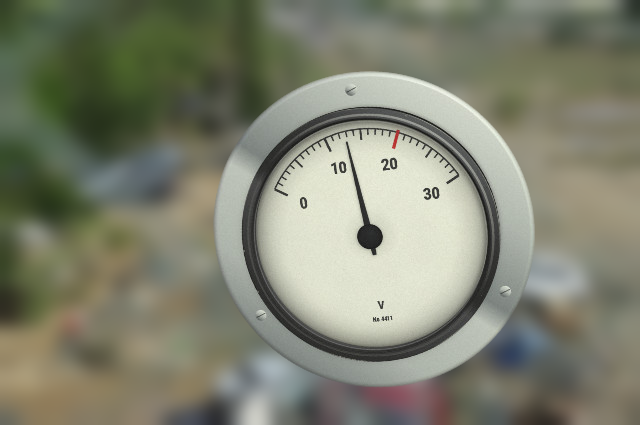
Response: 13
